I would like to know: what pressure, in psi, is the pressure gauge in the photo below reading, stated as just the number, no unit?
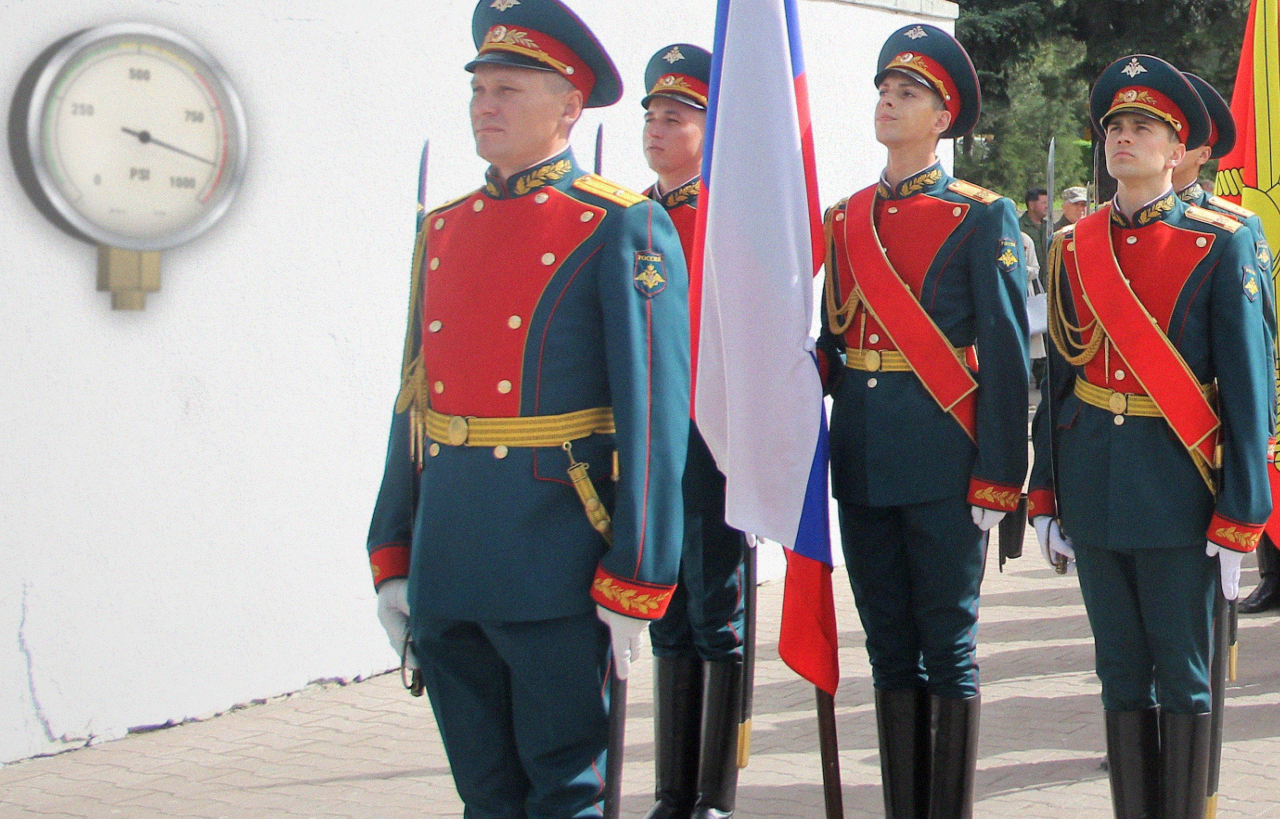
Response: 900
